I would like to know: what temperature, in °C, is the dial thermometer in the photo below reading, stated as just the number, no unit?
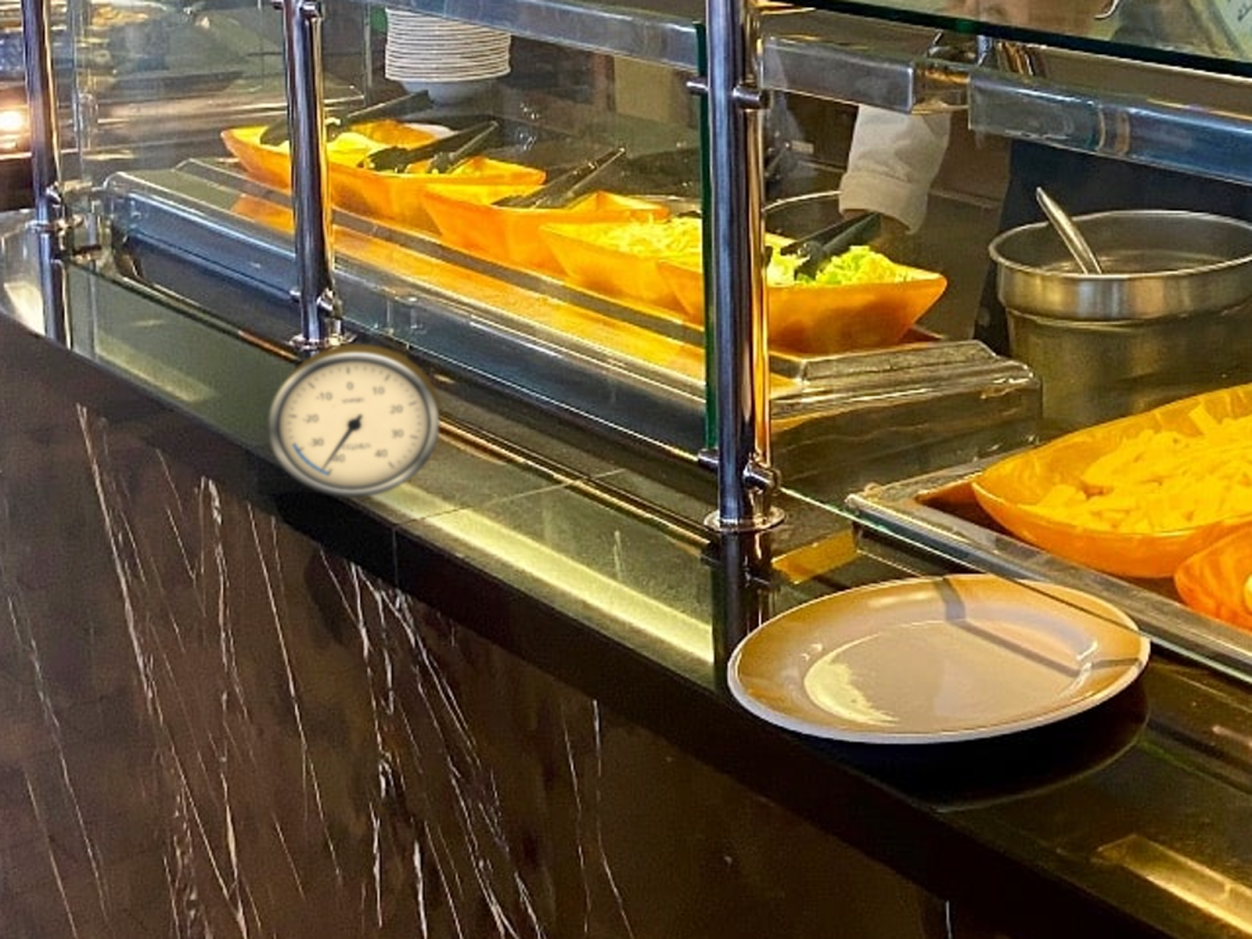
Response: -38
